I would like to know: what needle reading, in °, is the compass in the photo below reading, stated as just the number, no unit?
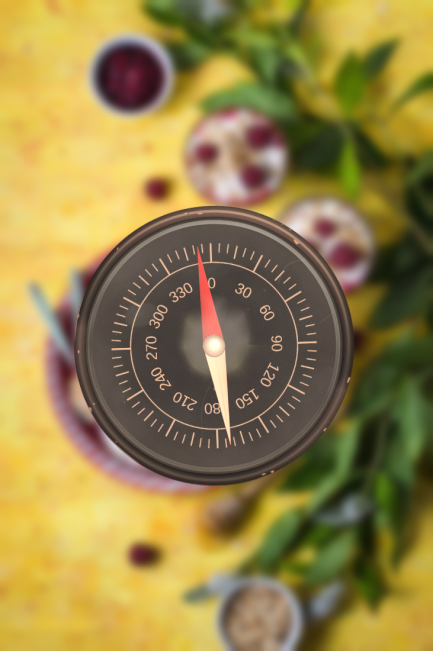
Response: 352.5
